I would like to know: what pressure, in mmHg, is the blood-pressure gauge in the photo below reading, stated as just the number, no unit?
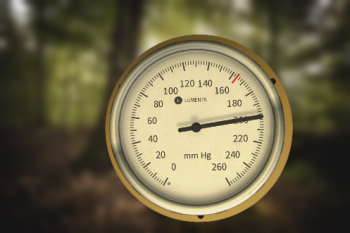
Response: 200
